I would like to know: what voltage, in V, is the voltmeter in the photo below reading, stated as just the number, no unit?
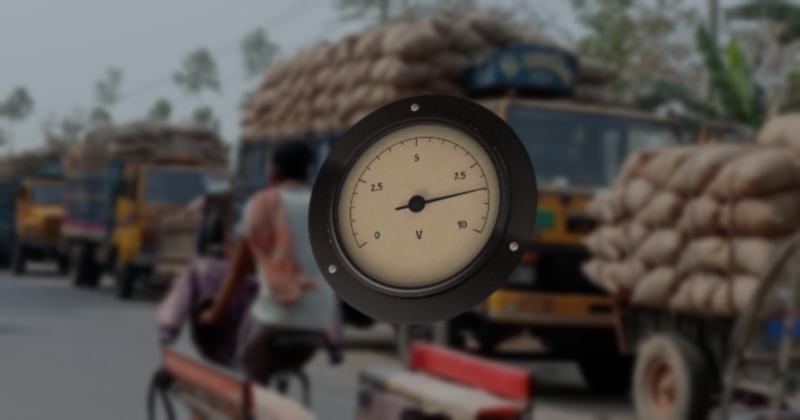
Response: 8.5
